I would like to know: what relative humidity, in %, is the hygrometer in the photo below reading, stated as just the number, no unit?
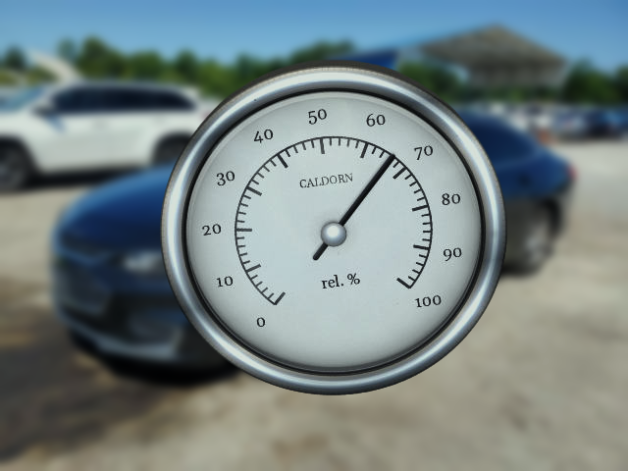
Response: 66
